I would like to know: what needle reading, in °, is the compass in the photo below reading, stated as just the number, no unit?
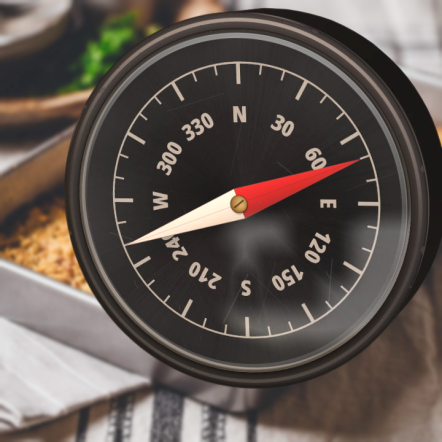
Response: 70
